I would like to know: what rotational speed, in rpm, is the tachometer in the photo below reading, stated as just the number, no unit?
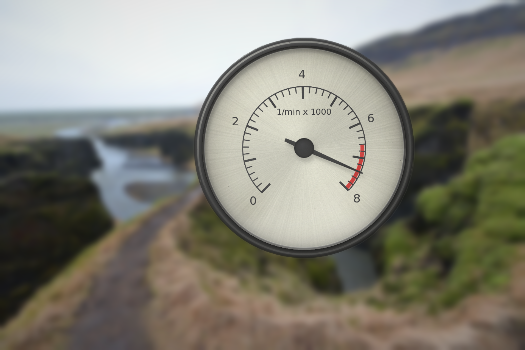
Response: 7400
